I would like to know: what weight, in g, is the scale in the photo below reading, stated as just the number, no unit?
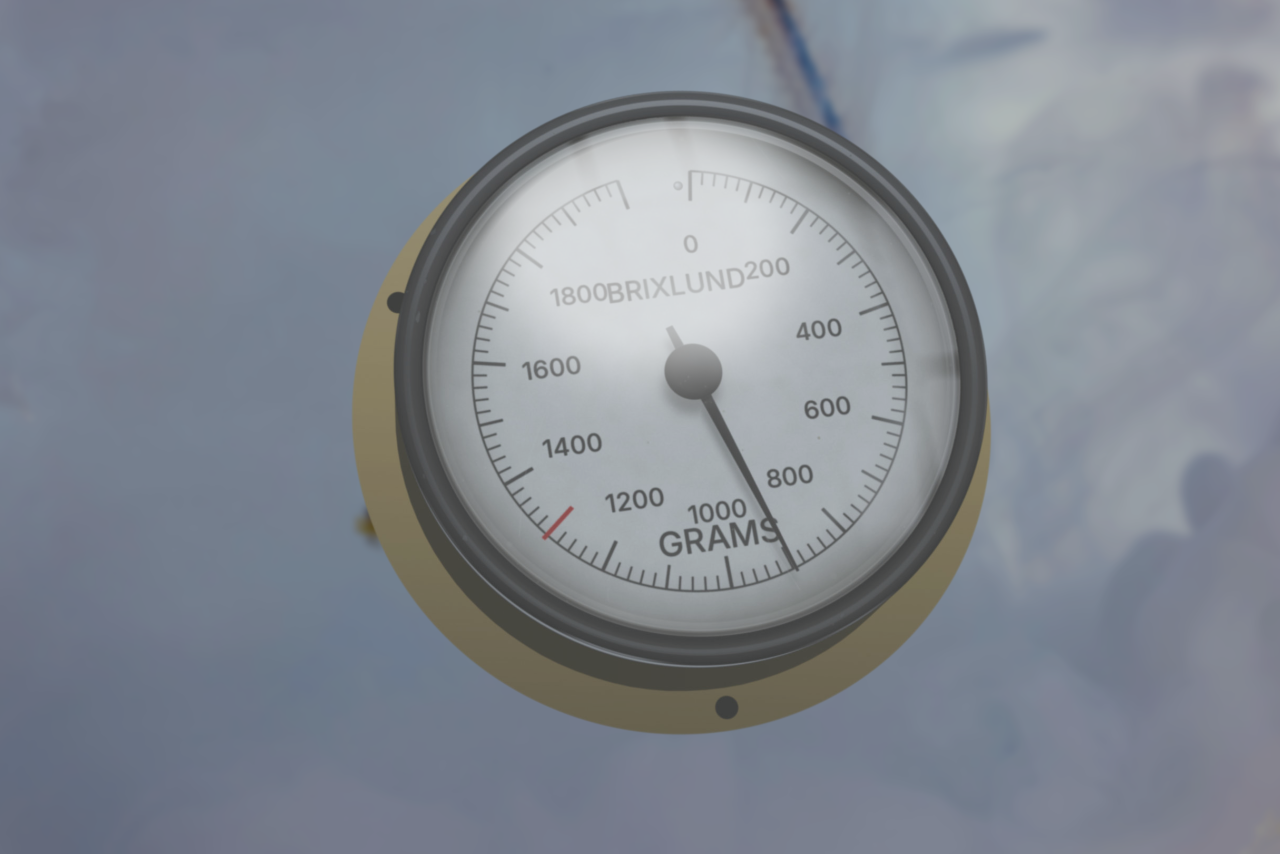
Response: 900
